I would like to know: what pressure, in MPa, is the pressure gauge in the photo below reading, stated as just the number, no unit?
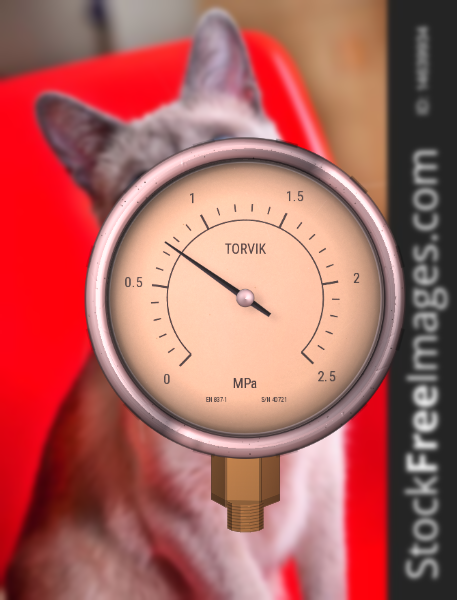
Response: 0.75
